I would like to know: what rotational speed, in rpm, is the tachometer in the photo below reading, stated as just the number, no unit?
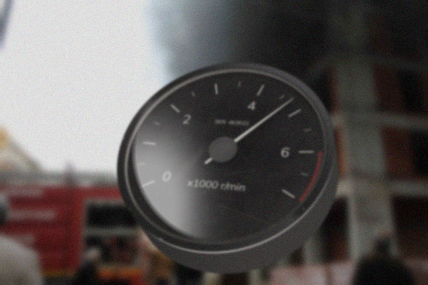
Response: 4750
